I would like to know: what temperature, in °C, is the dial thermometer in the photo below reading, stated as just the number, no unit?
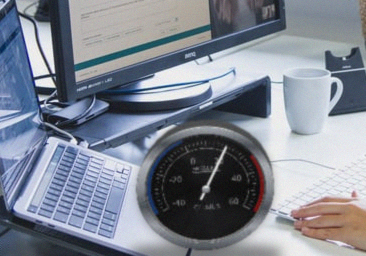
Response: 20
